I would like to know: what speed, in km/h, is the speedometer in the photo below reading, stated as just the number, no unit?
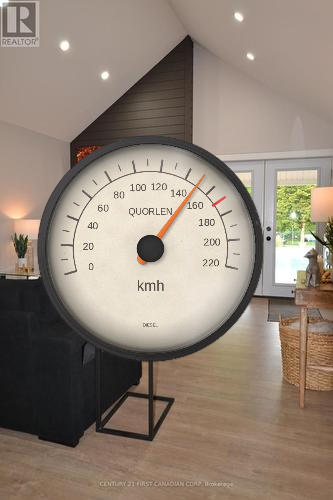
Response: 150
